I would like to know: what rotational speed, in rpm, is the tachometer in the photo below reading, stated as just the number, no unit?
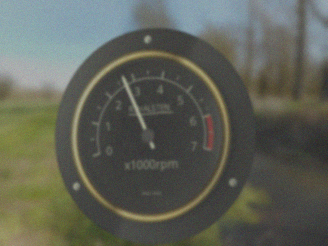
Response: 2750
